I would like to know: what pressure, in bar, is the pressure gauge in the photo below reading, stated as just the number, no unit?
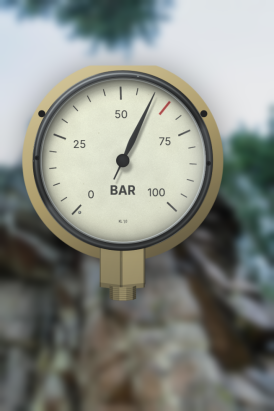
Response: 60
